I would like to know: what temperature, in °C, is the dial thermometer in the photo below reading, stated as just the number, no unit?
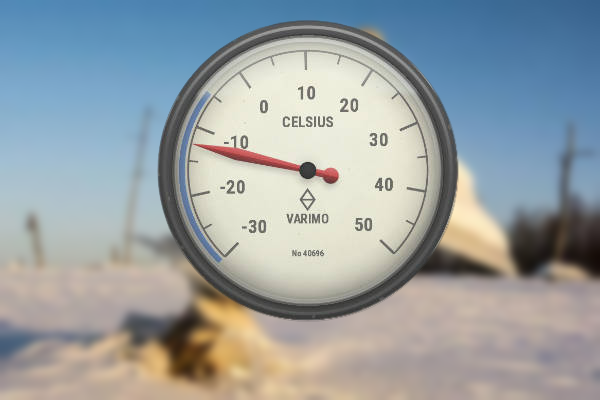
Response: -12.5
